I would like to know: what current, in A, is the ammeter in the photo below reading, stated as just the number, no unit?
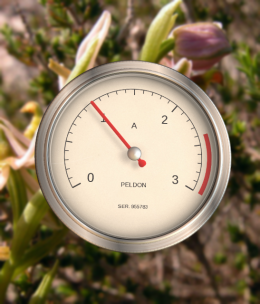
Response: 1
